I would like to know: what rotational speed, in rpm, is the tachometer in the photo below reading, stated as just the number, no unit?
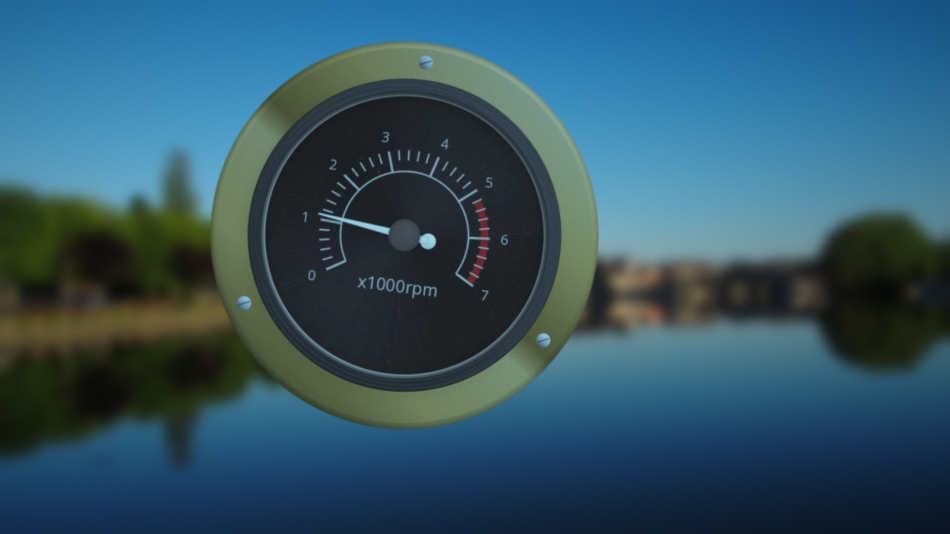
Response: 1100
